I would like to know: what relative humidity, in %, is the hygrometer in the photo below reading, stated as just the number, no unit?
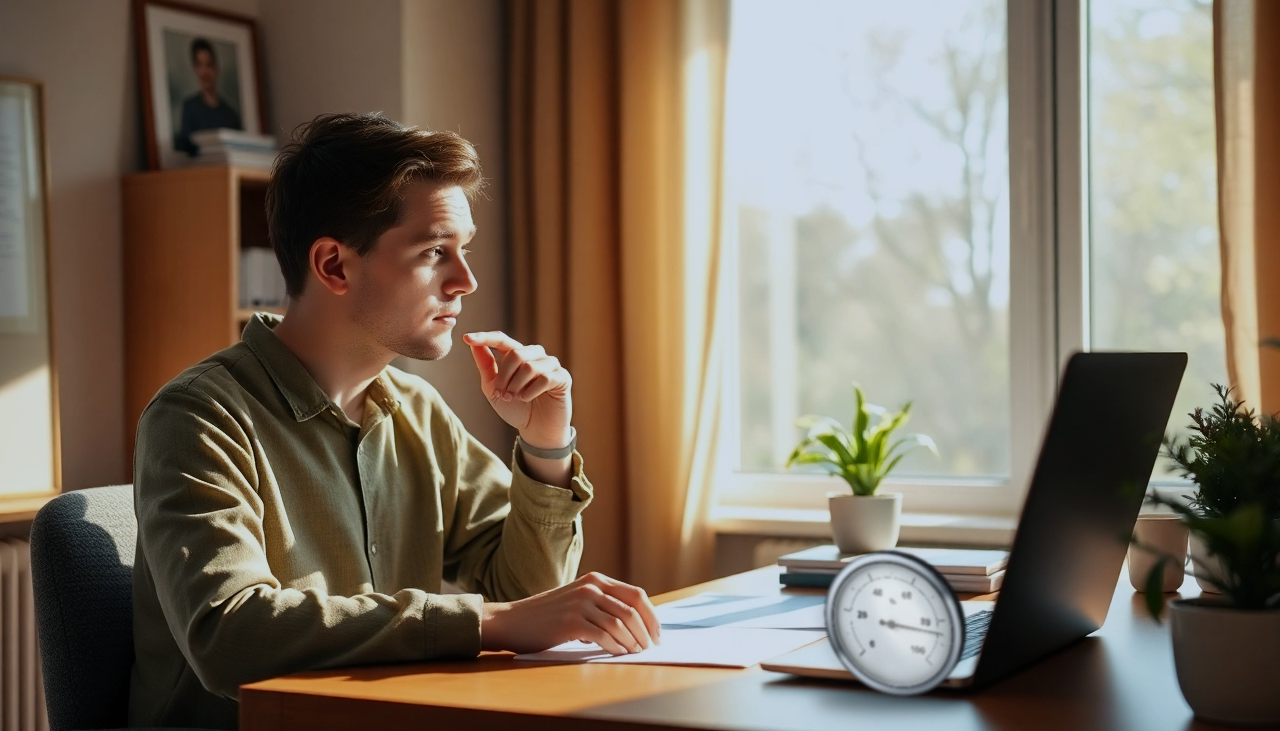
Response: 85
